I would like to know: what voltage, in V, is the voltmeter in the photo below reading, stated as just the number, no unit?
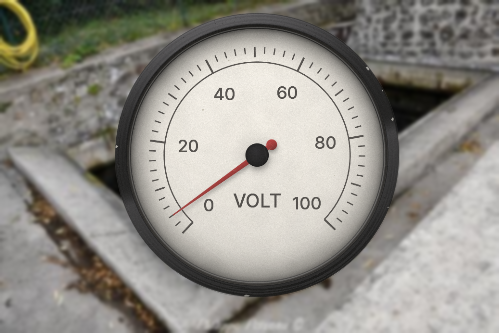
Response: 4
